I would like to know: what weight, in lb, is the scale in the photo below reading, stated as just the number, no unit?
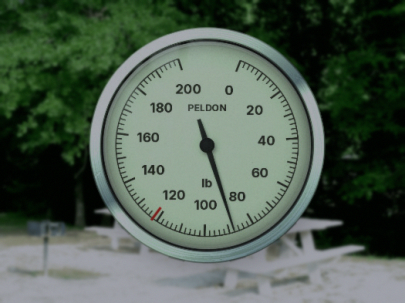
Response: 88
